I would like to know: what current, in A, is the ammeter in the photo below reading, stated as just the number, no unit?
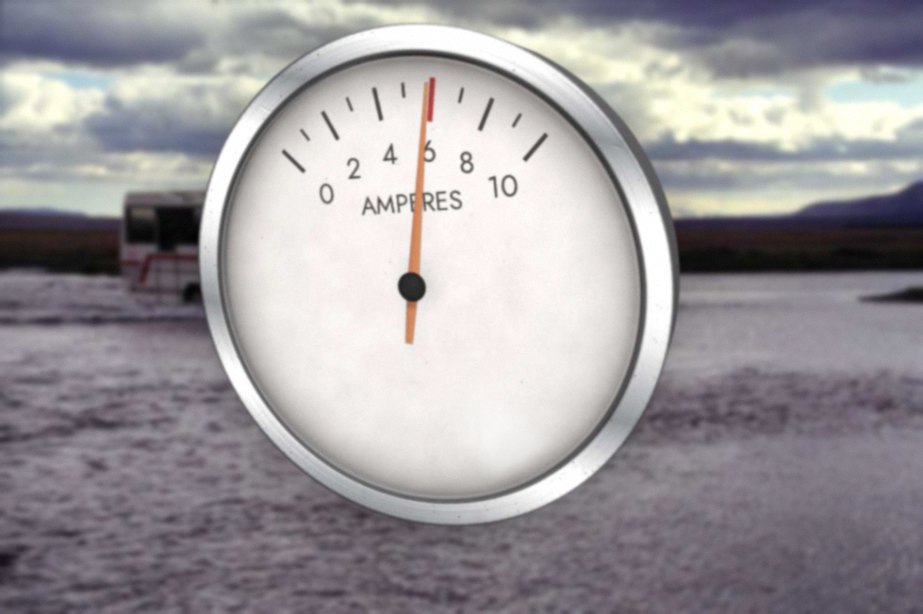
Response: 6
